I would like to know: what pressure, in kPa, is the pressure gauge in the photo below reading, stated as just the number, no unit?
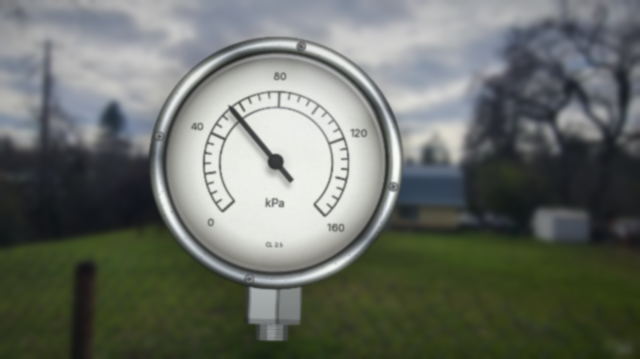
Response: 55
